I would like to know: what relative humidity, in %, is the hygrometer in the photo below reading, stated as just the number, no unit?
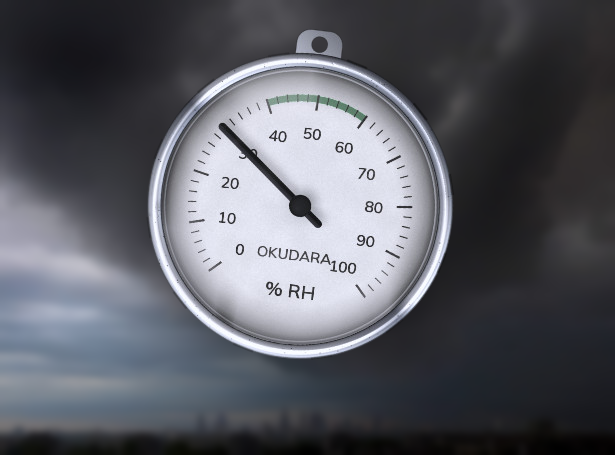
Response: 30
